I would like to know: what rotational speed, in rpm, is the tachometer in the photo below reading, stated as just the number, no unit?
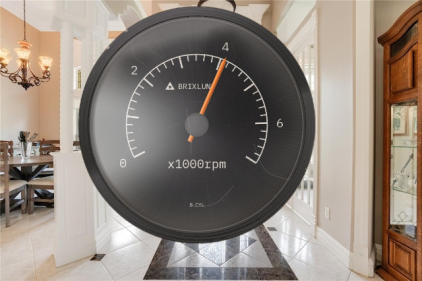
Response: 4100
